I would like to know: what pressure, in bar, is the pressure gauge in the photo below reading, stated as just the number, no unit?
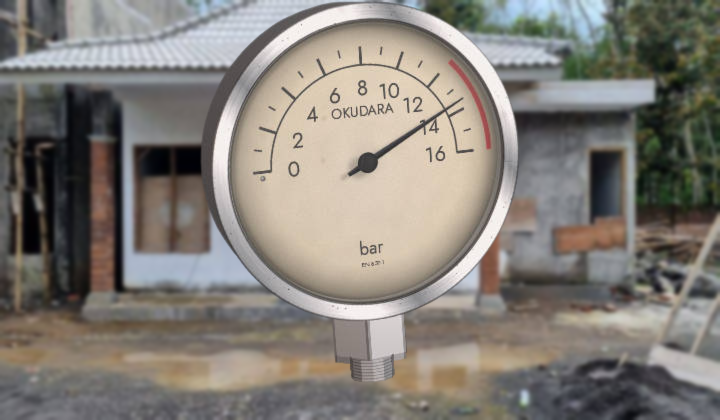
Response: 13.5
